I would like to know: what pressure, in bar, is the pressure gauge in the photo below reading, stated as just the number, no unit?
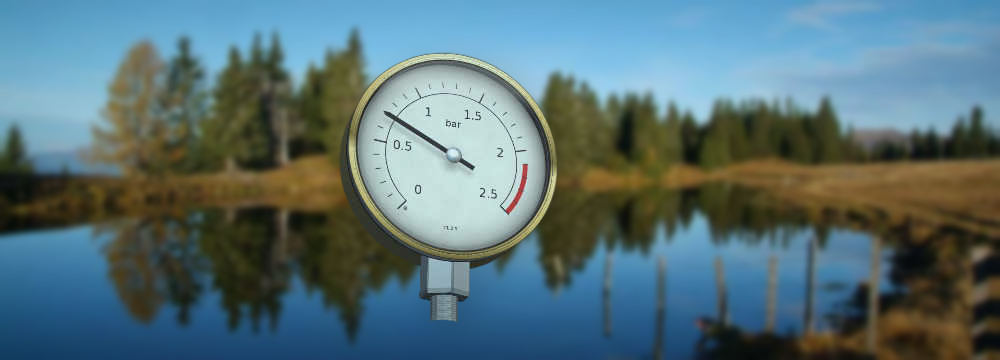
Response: 0.7
